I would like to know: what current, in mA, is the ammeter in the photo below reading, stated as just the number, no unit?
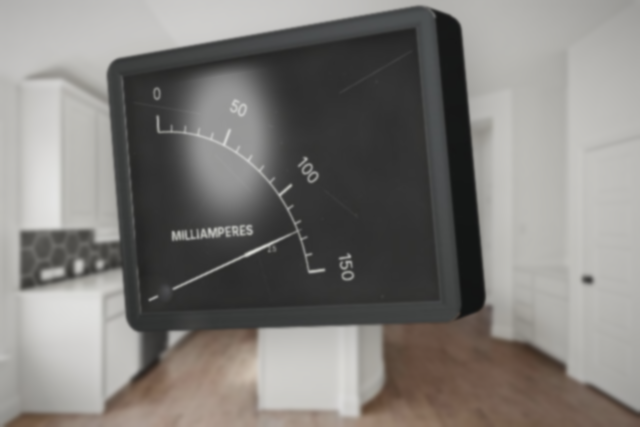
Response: 125
